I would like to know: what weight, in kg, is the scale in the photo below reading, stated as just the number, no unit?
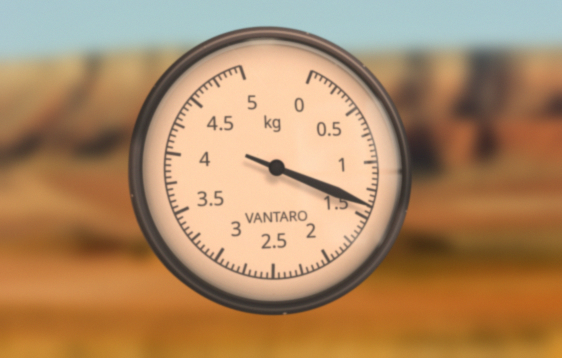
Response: 1.4
